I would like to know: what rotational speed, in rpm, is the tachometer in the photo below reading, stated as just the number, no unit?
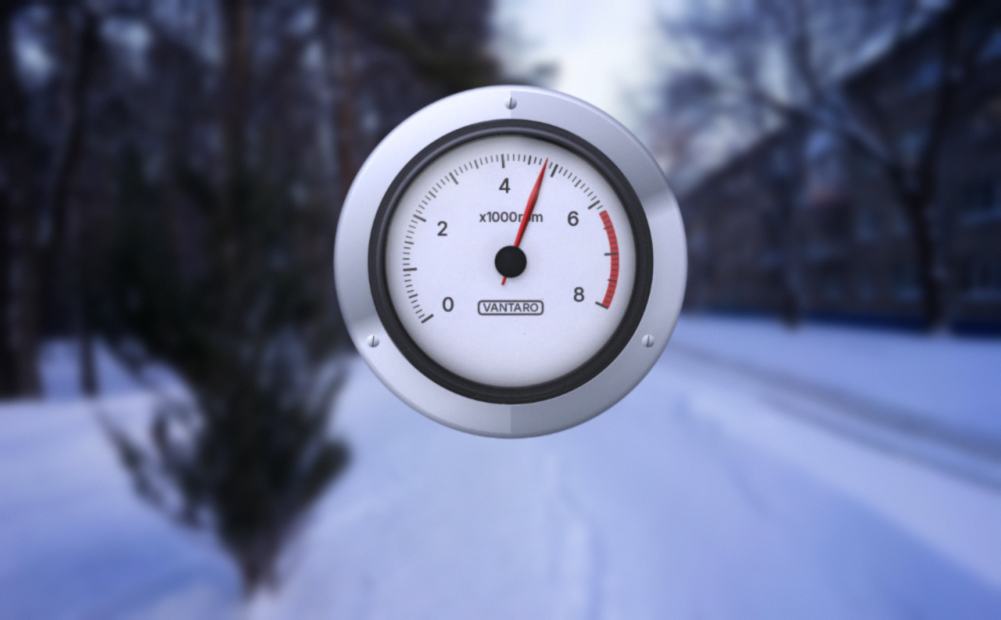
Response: 4800
